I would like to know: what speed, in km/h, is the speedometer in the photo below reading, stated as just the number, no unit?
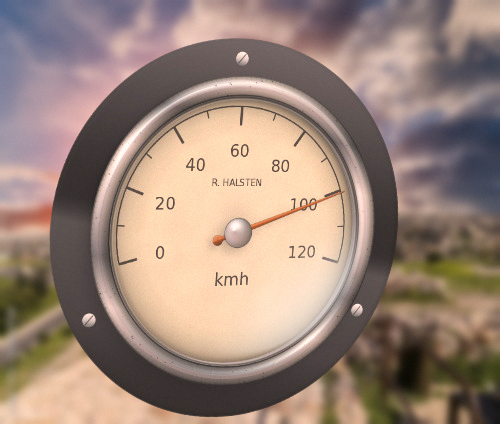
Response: 100
